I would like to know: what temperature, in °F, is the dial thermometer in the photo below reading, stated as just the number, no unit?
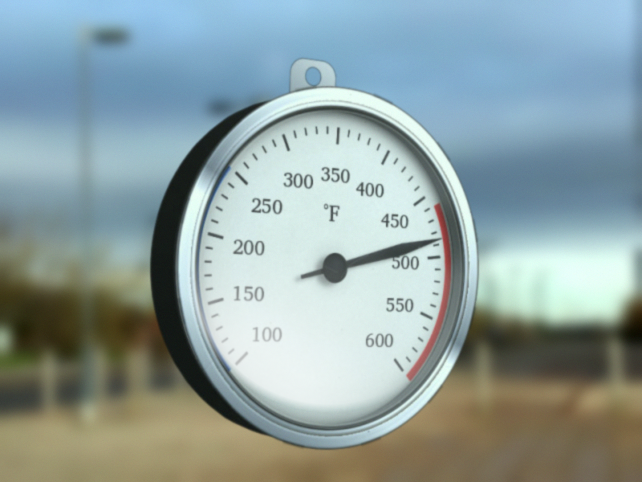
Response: 485
